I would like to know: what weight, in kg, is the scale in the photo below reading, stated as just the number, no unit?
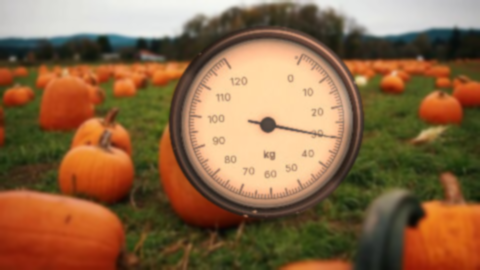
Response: 30
